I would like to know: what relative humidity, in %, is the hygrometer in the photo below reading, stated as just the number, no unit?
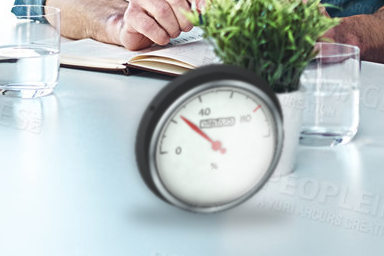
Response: 25
